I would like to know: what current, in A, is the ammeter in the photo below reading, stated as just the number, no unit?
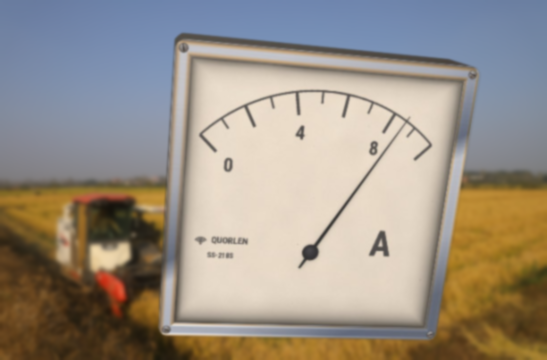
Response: 8.5
